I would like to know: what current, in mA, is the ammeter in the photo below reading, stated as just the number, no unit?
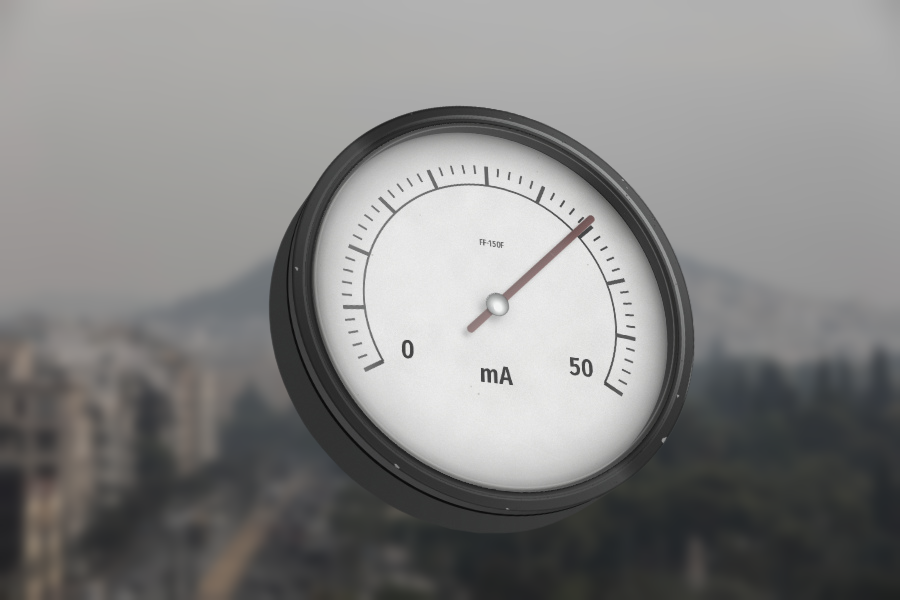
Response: 34.5
